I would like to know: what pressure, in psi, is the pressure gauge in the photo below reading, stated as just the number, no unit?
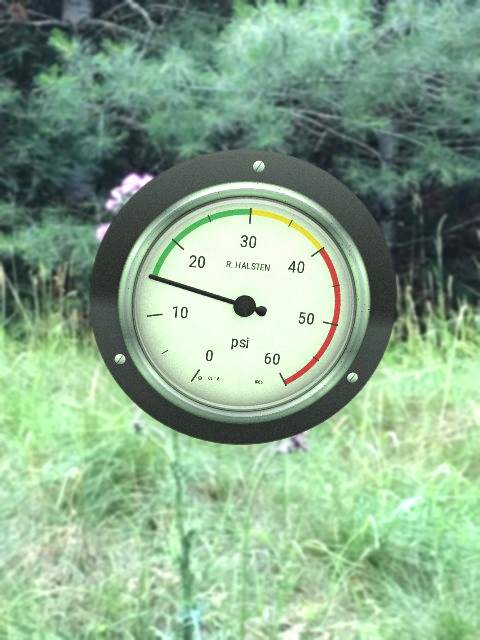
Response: 15
